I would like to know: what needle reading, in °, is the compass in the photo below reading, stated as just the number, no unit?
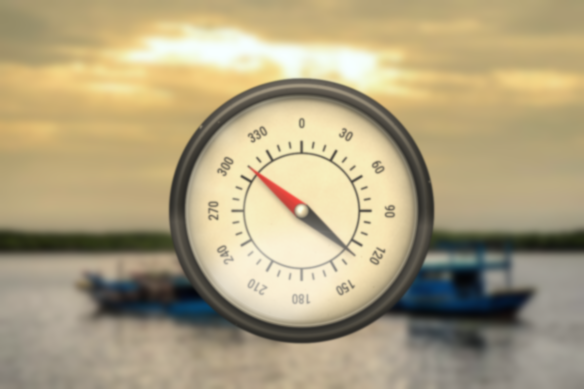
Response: 310
